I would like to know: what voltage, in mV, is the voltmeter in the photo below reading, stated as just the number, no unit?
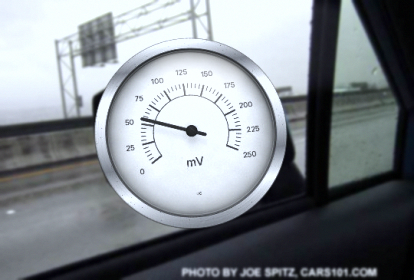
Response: 55
